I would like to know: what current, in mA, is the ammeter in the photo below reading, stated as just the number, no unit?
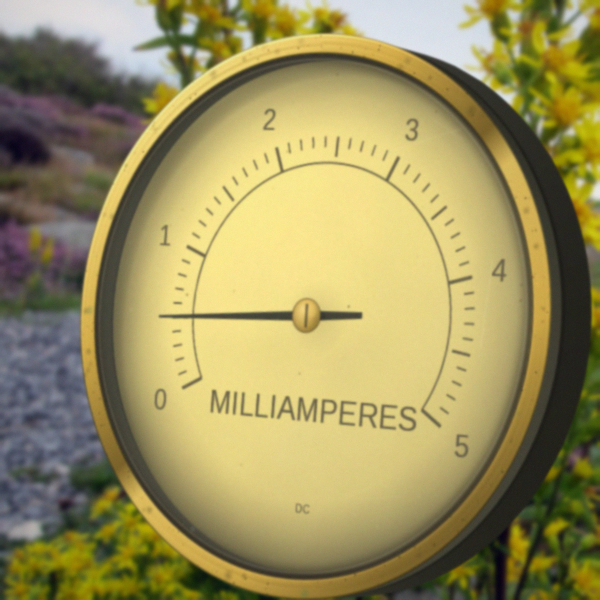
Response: 0.5
